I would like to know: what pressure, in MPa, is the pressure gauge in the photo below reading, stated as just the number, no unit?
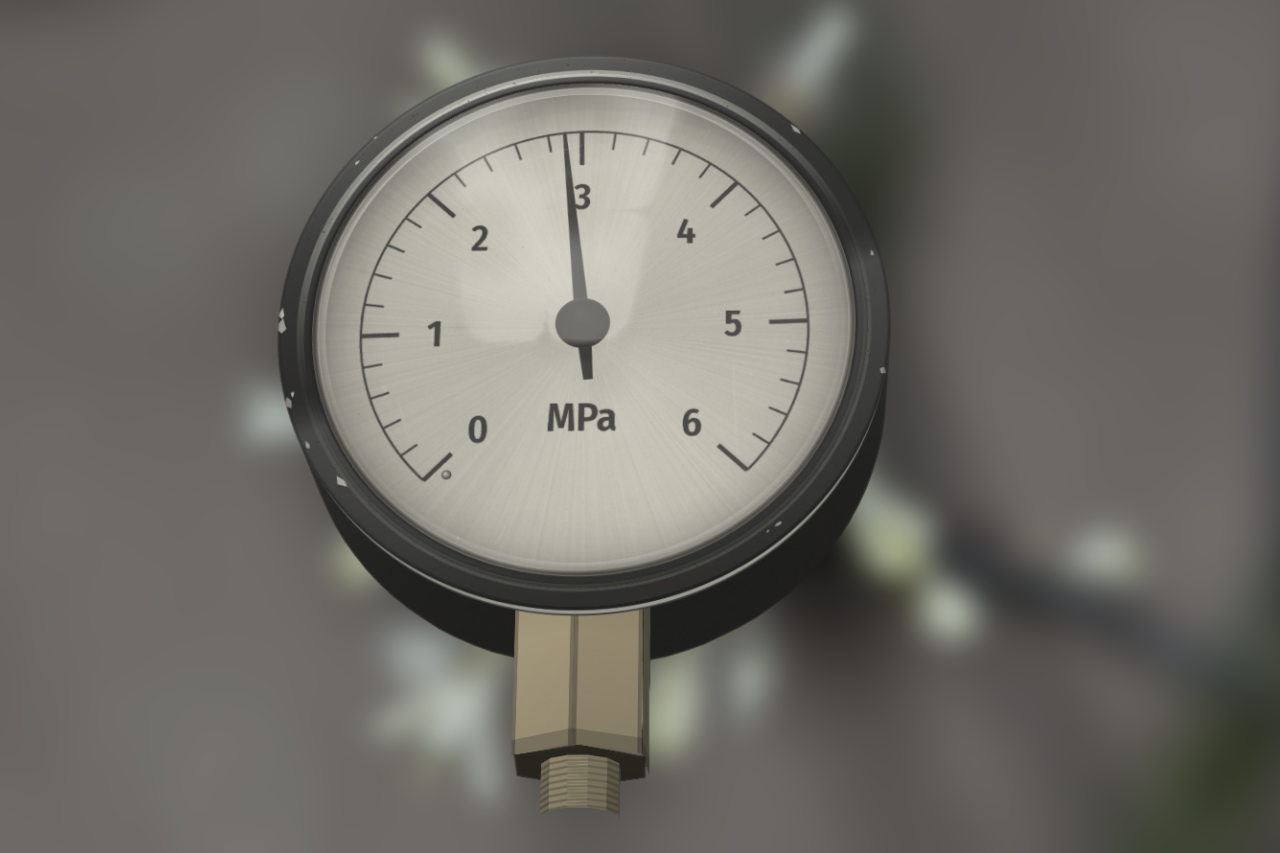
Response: 2.9
